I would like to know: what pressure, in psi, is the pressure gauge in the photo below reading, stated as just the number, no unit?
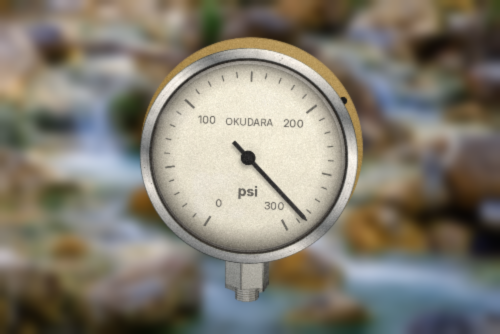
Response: 285
